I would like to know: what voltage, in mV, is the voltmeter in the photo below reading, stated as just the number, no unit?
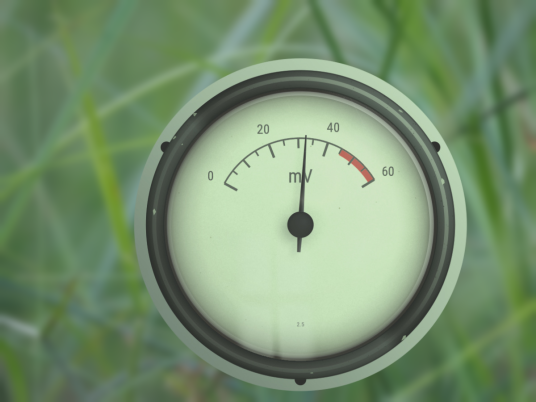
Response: 32.5
